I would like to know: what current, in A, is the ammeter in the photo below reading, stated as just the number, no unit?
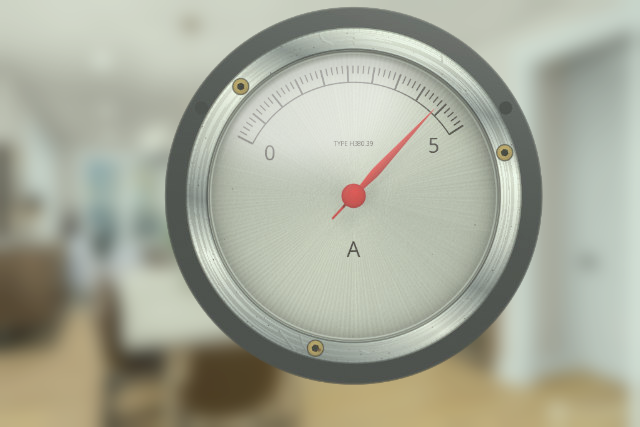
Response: 4.4
